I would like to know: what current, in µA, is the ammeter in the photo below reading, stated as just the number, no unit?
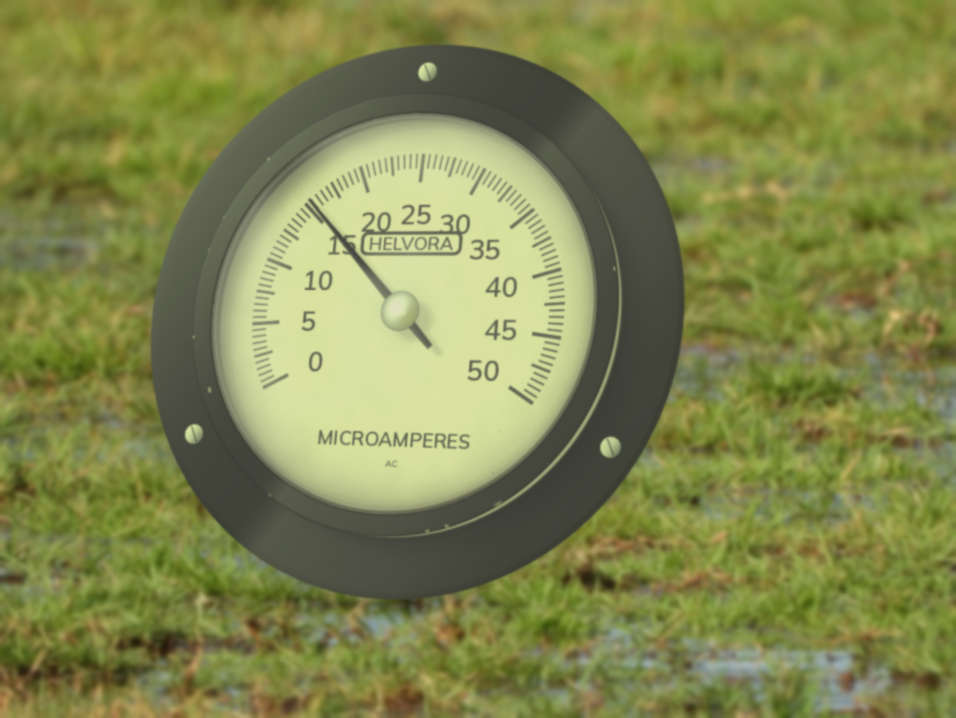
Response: 15.5
